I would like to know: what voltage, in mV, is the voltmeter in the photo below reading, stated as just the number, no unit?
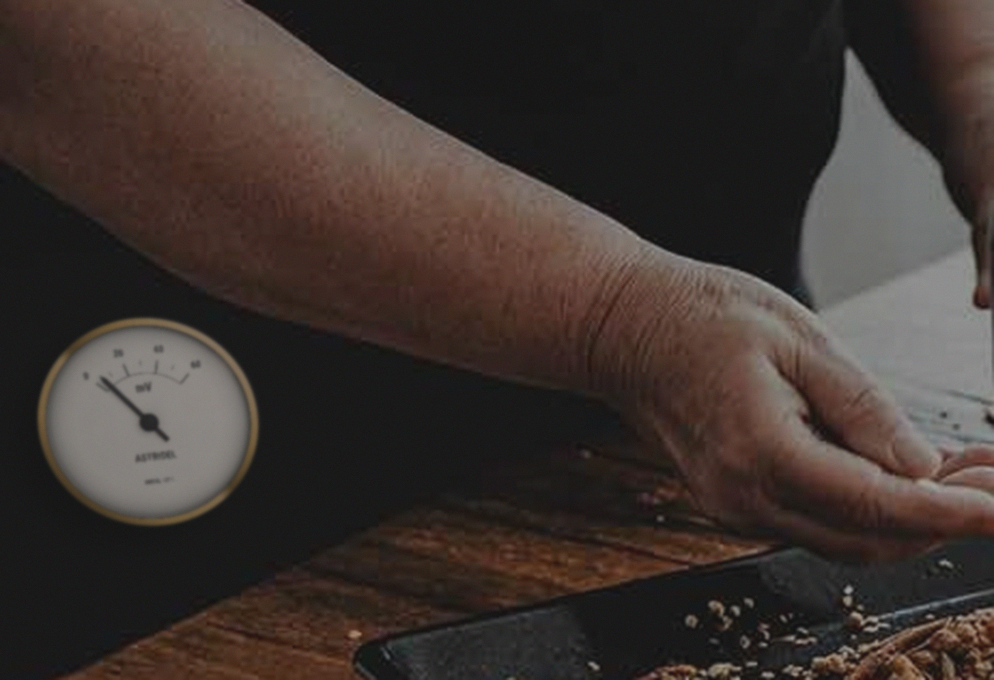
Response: 5
